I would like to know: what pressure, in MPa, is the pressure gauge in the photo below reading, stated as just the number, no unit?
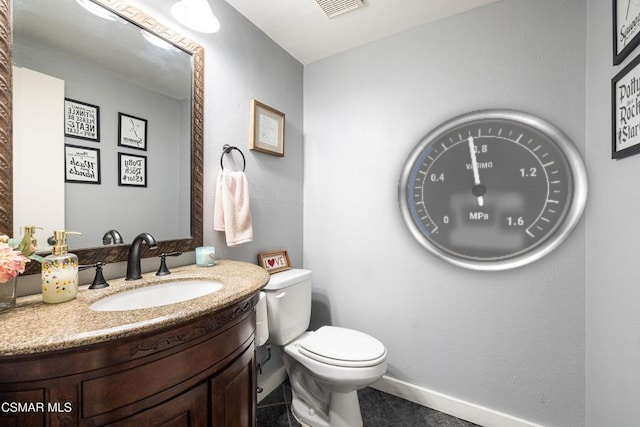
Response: 0.75
